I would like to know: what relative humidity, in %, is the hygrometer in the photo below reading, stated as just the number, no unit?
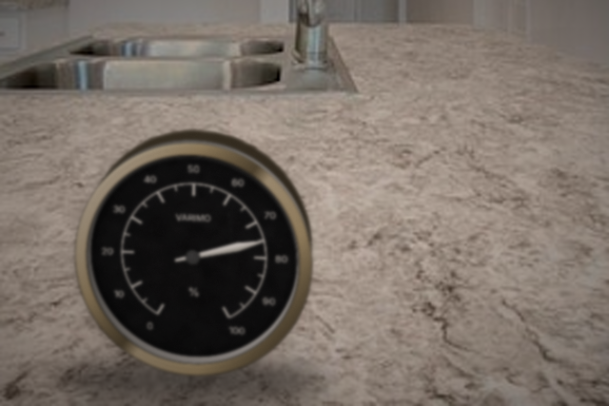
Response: 75
